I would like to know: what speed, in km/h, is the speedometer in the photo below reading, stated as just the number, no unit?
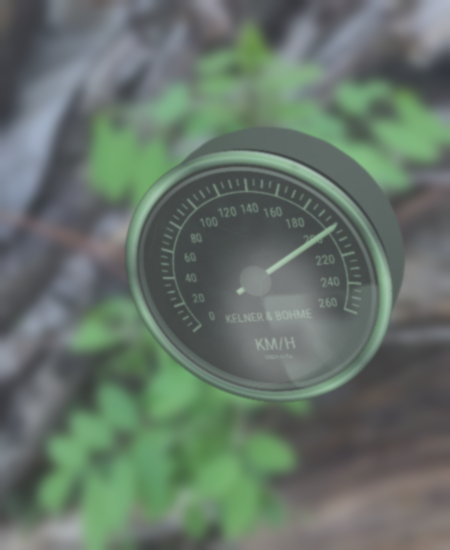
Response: 200
